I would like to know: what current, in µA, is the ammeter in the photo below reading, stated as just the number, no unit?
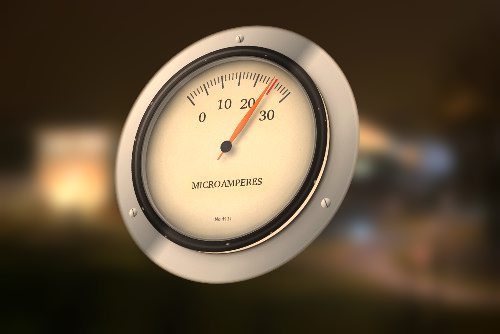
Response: 25
